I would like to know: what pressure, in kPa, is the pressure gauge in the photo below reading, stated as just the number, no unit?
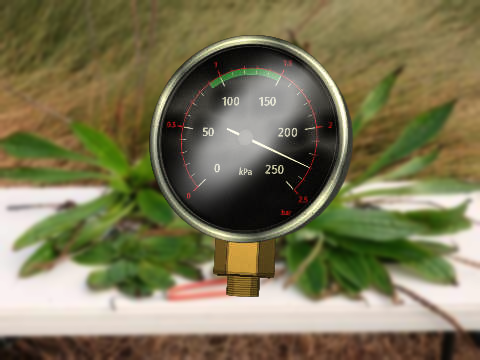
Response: 230
